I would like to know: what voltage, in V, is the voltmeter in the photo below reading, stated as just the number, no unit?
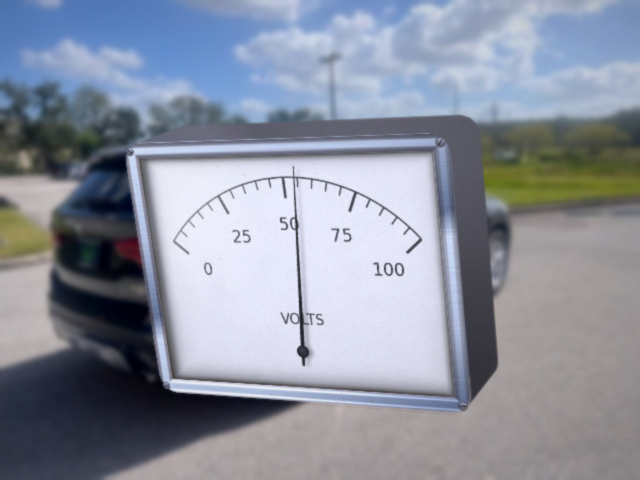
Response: 55
